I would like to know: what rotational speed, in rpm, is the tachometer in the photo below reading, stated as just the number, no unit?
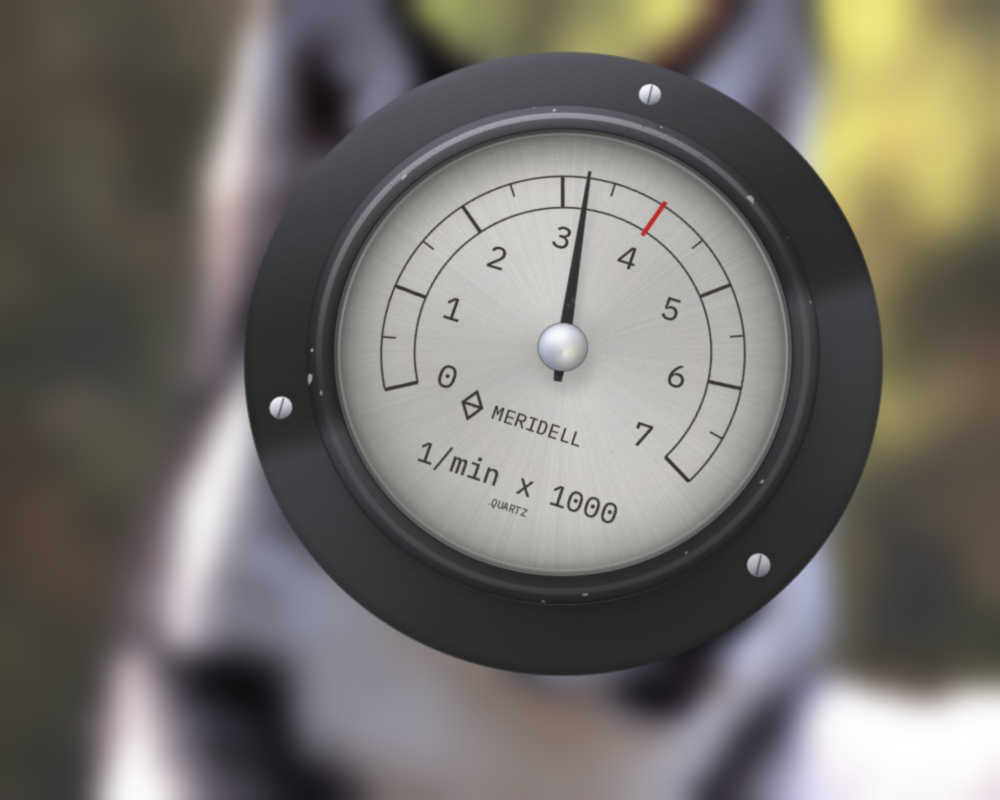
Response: 3250
